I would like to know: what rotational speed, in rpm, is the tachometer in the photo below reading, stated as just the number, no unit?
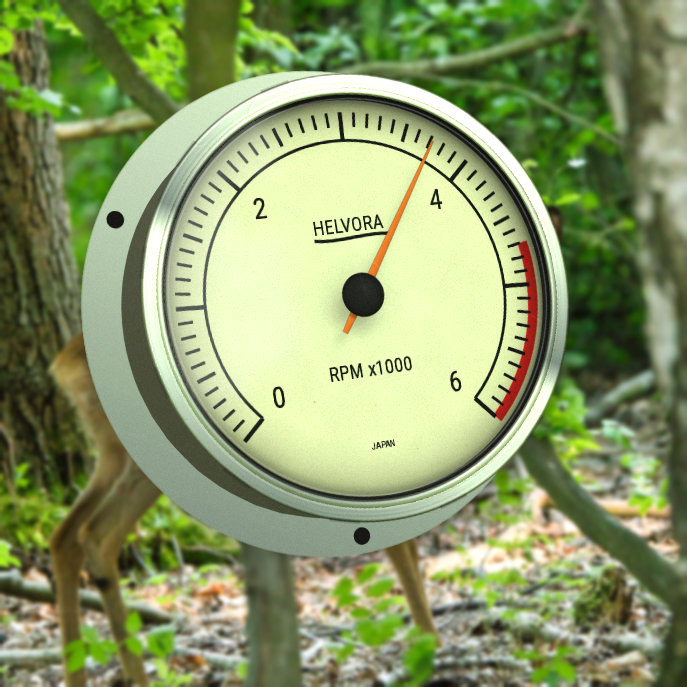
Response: 3700
